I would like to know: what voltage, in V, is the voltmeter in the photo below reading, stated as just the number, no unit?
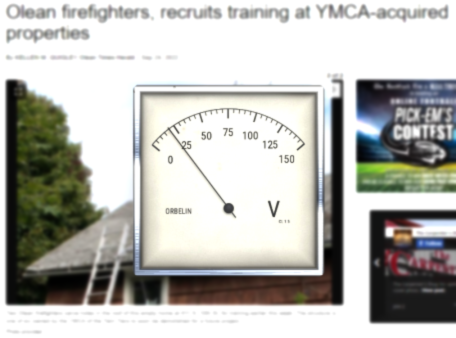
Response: 20
